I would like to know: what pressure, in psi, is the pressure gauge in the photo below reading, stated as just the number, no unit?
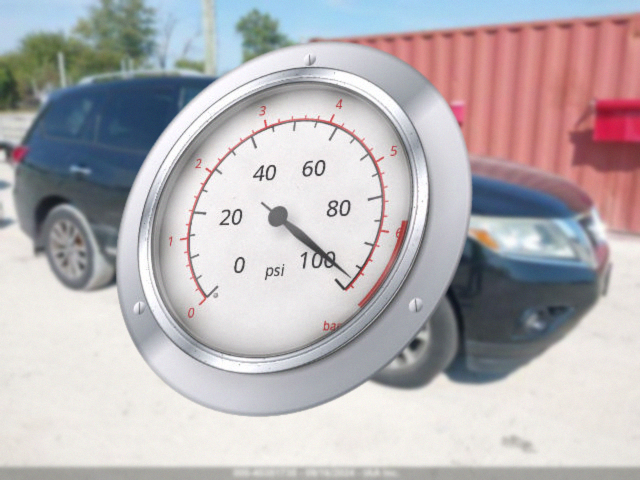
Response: 97.5
